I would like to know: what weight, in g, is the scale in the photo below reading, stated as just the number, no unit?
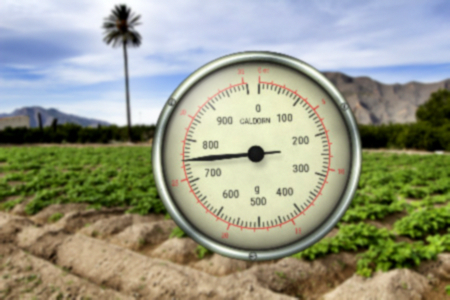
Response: 750
